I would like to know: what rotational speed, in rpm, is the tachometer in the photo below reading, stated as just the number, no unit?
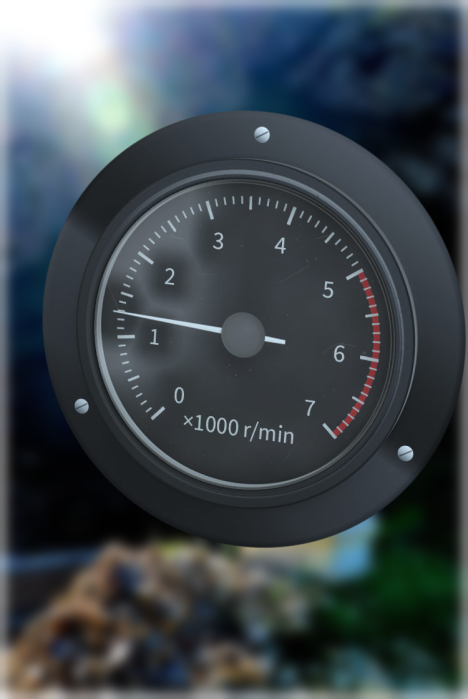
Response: 1300
